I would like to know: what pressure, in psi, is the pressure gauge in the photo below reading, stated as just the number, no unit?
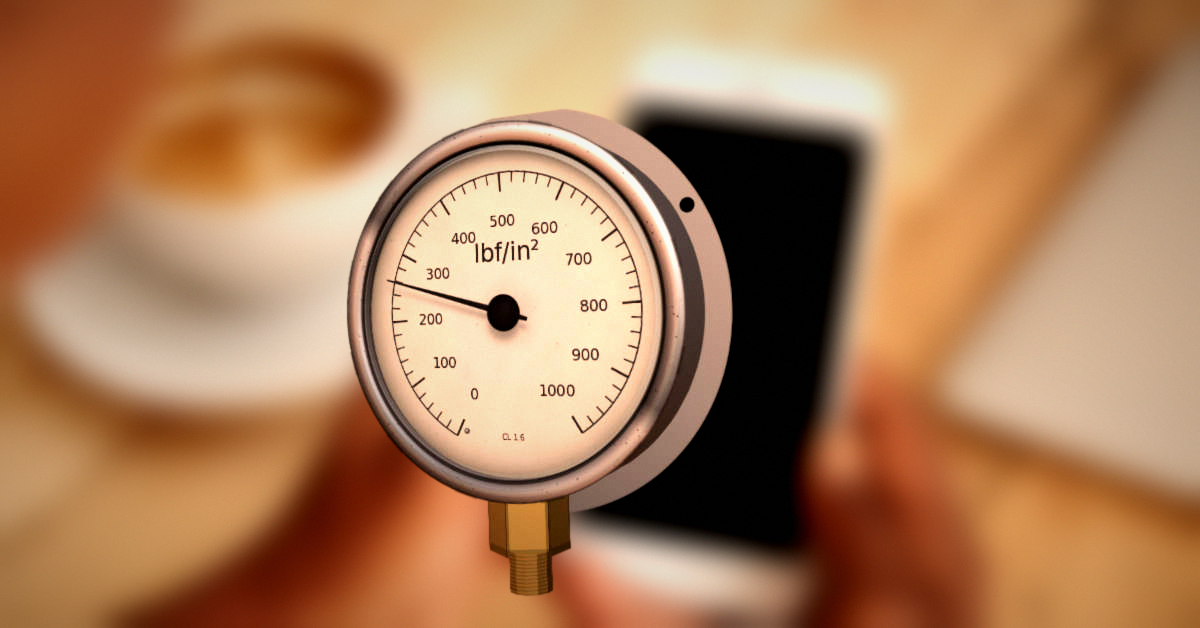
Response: 260
